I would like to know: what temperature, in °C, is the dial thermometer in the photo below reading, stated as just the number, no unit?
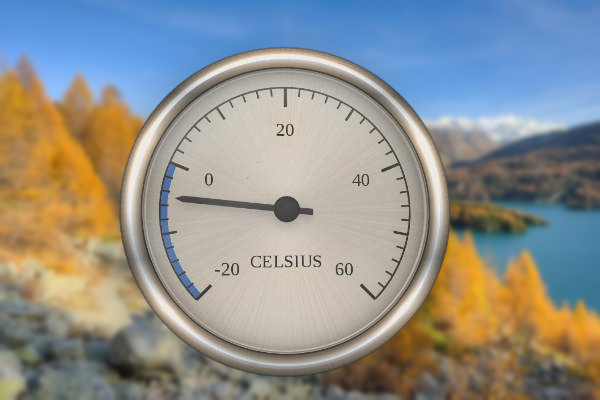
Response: -5
